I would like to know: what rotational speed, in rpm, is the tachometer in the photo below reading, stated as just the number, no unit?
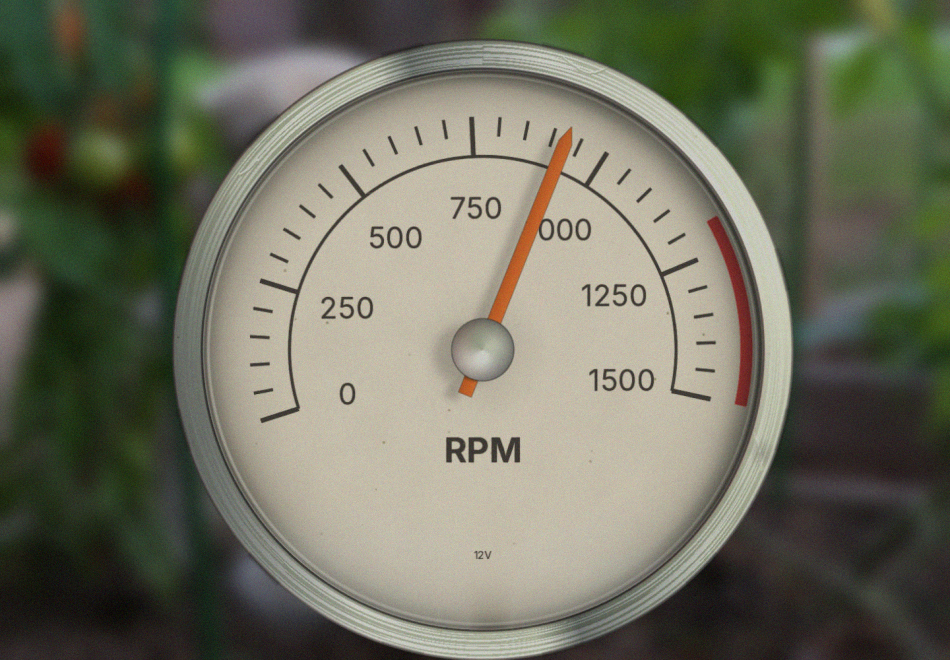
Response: 925
